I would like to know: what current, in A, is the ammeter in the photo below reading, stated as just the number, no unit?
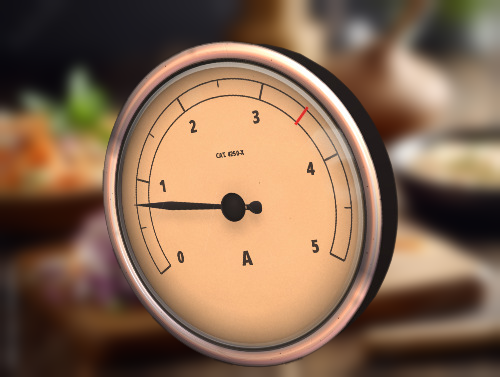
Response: 0.75
